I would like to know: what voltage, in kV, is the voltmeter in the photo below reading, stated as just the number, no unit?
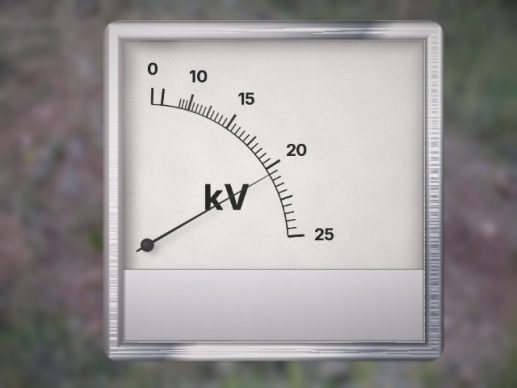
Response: 20.5
